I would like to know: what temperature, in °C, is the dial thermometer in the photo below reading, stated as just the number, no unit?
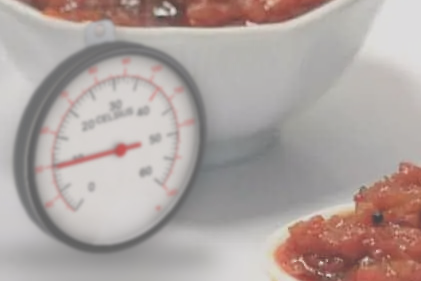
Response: 10
